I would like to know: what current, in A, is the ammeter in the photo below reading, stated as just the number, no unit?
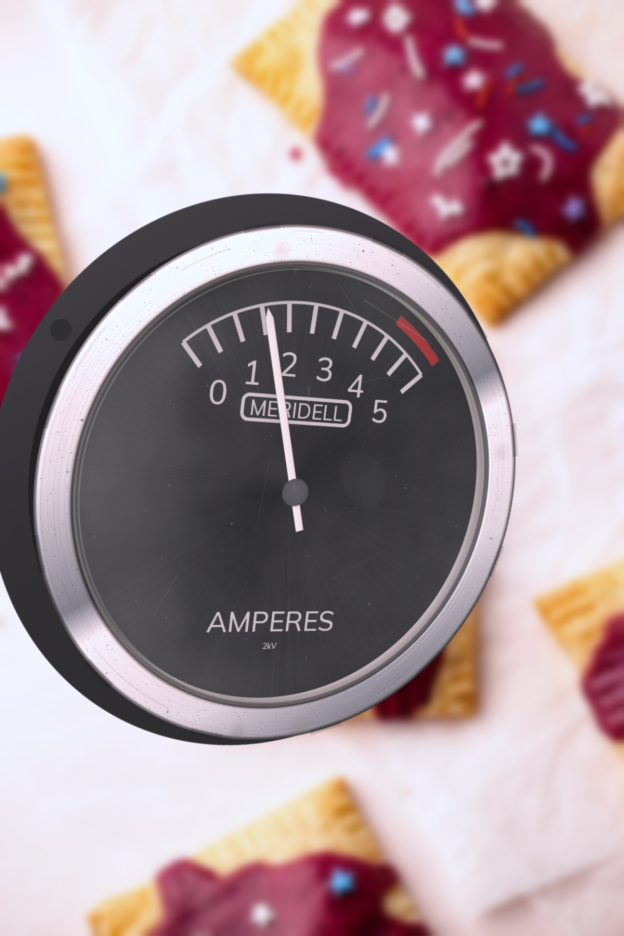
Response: 1.5
